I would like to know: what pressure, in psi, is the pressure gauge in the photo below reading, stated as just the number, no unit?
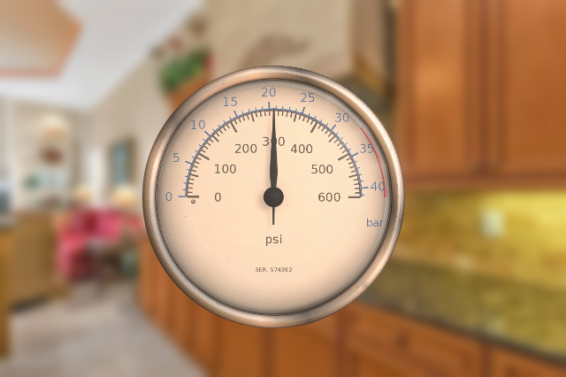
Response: 300
